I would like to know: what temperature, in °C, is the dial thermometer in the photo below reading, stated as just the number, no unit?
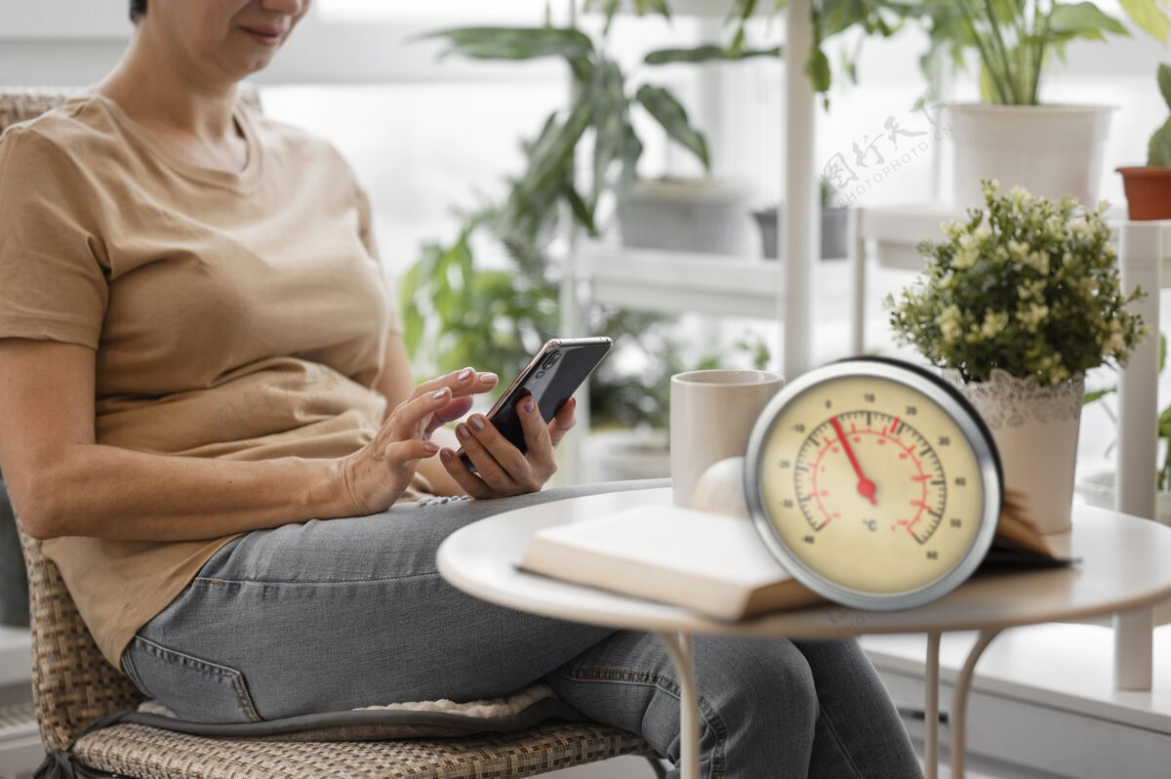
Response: 0
